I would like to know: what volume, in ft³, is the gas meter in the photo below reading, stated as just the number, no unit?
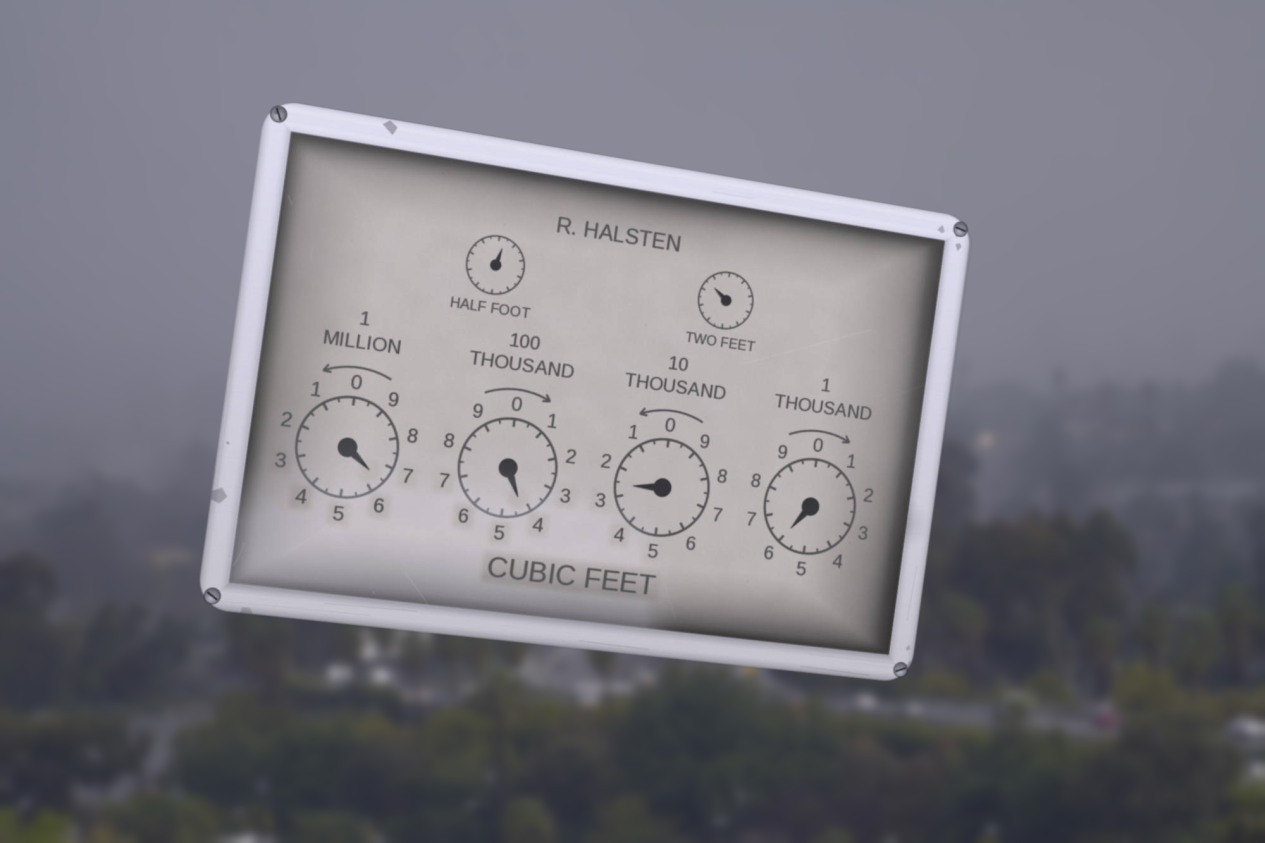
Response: 642600
